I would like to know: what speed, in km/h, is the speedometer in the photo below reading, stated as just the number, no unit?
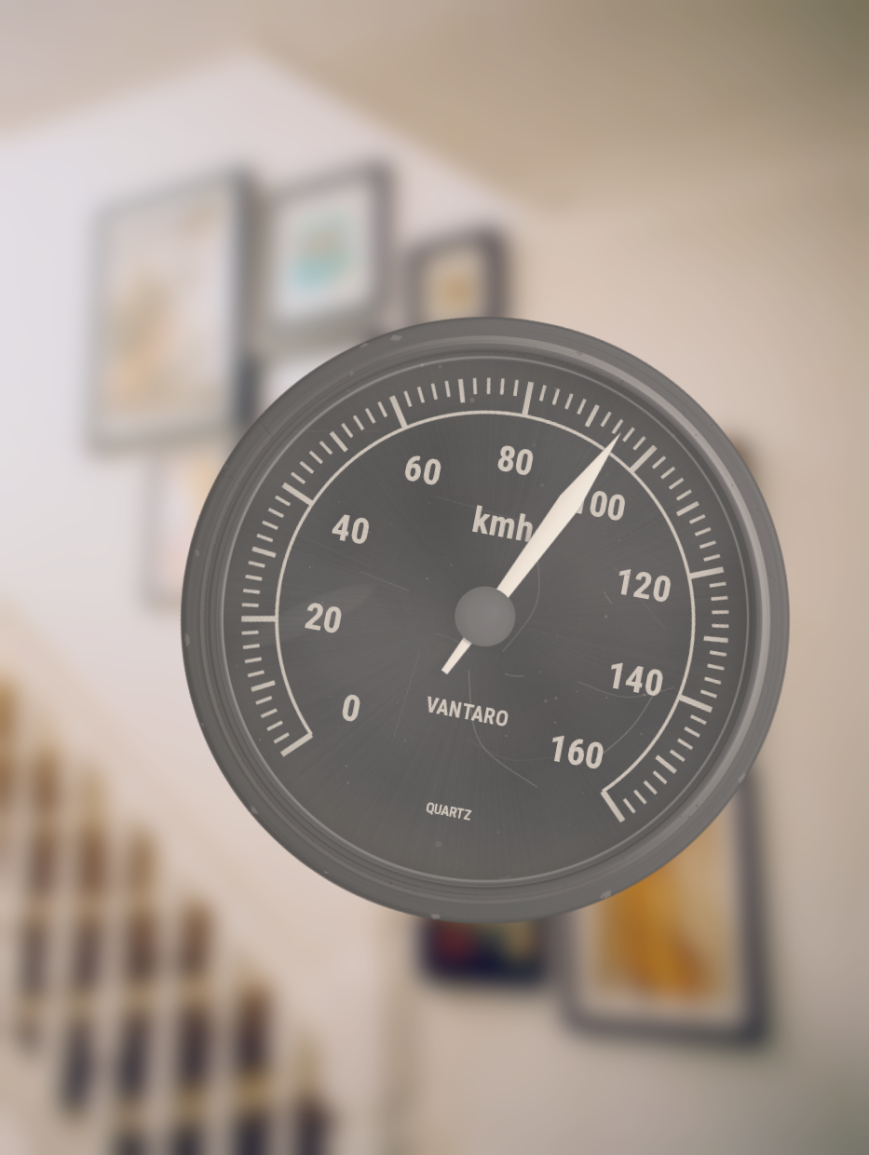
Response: 95
